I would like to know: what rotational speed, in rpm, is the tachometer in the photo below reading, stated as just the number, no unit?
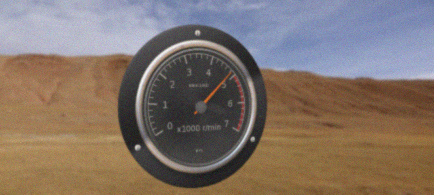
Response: 4800
